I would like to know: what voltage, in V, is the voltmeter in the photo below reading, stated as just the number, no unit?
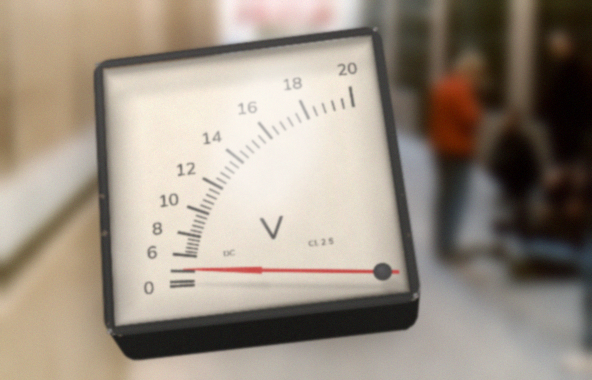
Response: 4
